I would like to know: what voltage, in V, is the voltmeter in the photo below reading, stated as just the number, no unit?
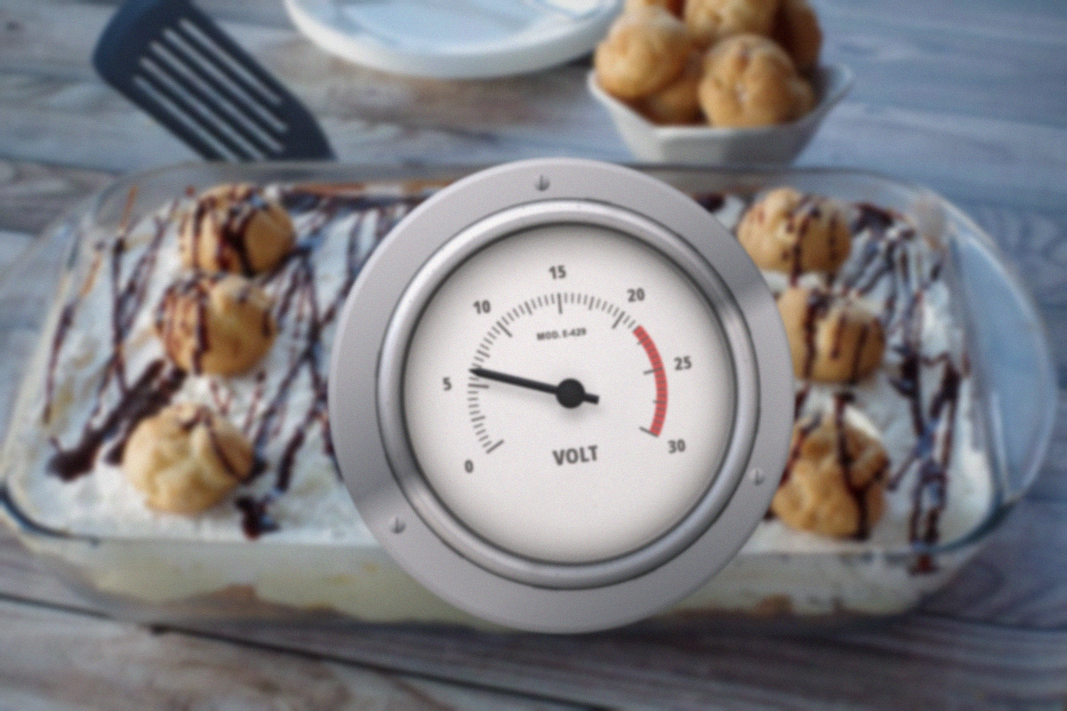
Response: 6
